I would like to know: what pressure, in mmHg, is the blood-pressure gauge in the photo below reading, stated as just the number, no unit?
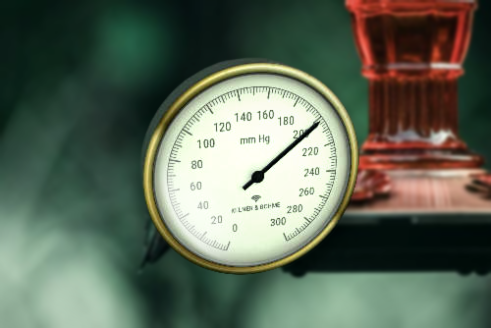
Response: 200
